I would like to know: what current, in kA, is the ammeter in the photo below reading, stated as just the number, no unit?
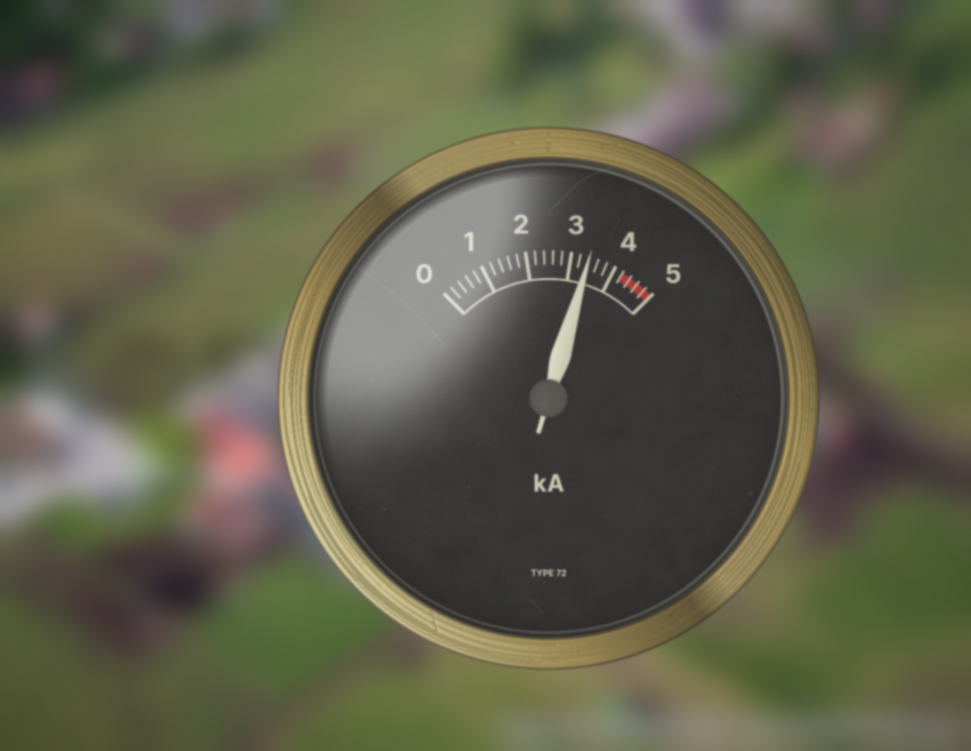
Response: 3.4
